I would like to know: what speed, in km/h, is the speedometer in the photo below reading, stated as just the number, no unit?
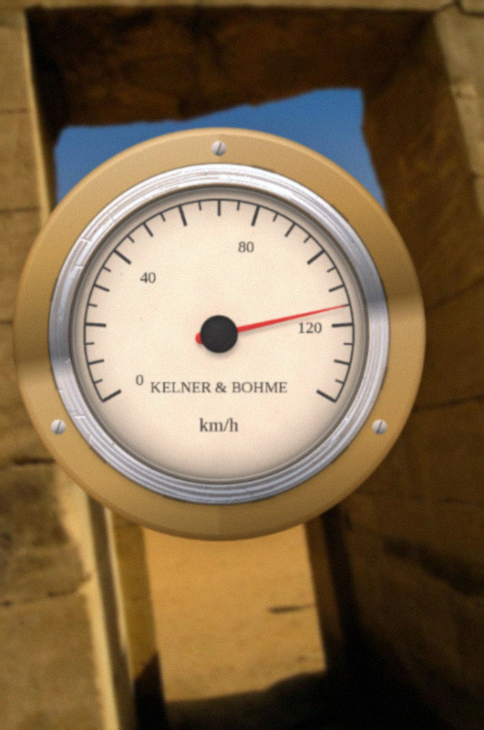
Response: 115
